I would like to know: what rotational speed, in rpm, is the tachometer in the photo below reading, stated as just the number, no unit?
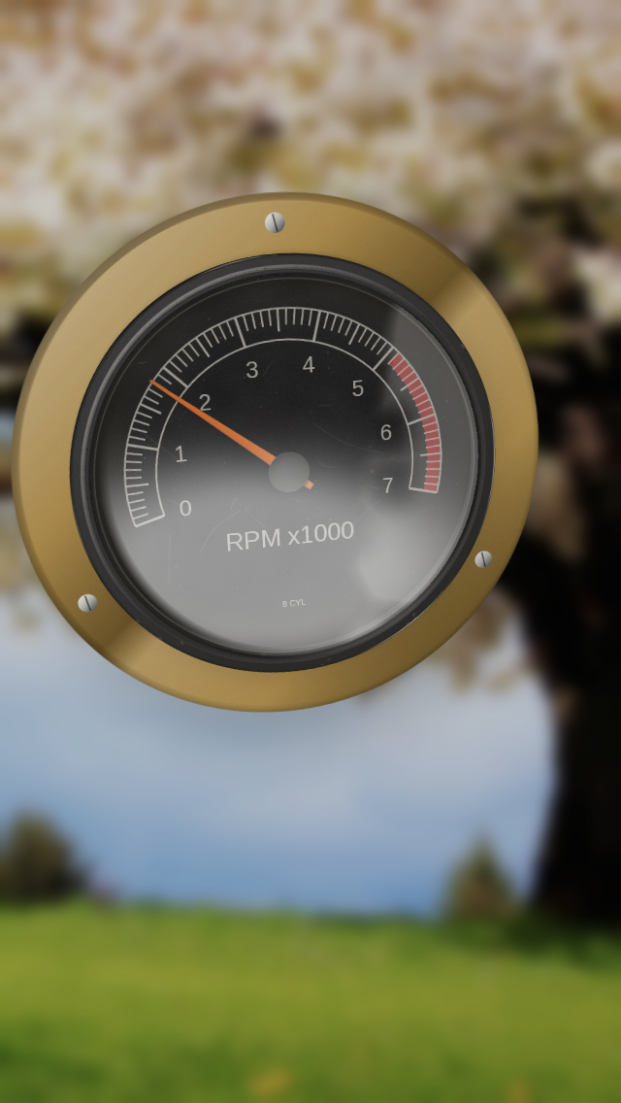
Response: 1800
